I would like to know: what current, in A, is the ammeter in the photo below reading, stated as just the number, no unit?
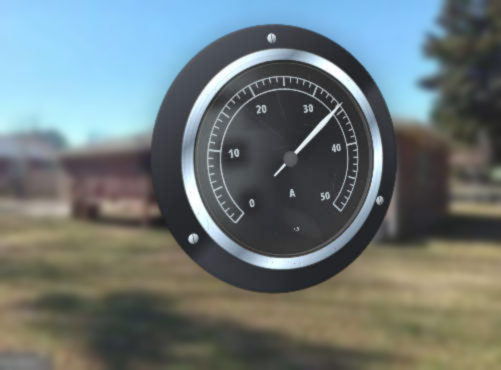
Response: 34
